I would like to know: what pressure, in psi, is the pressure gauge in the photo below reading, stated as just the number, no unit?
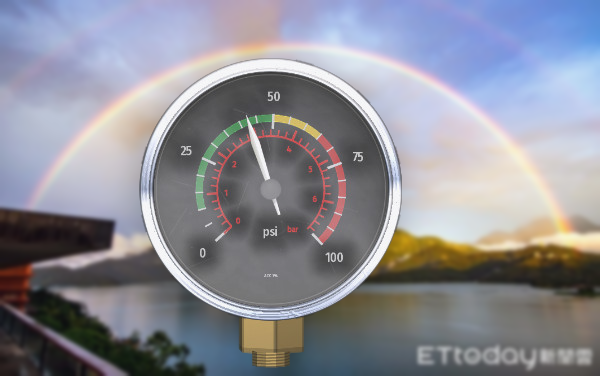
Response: 42.5
